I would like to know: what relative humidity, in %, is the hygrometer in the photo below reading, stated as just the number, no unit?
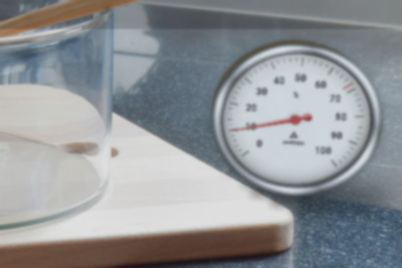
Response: 10
